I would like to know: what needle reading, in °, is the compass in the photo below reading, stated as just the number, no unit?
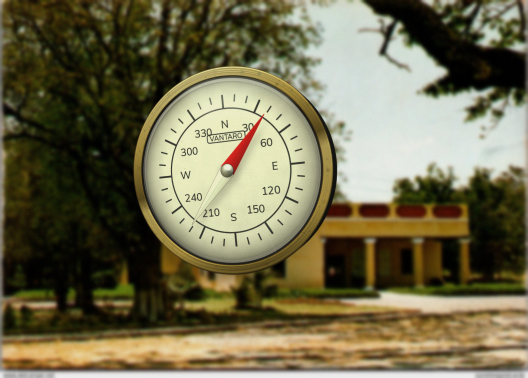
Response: 40
